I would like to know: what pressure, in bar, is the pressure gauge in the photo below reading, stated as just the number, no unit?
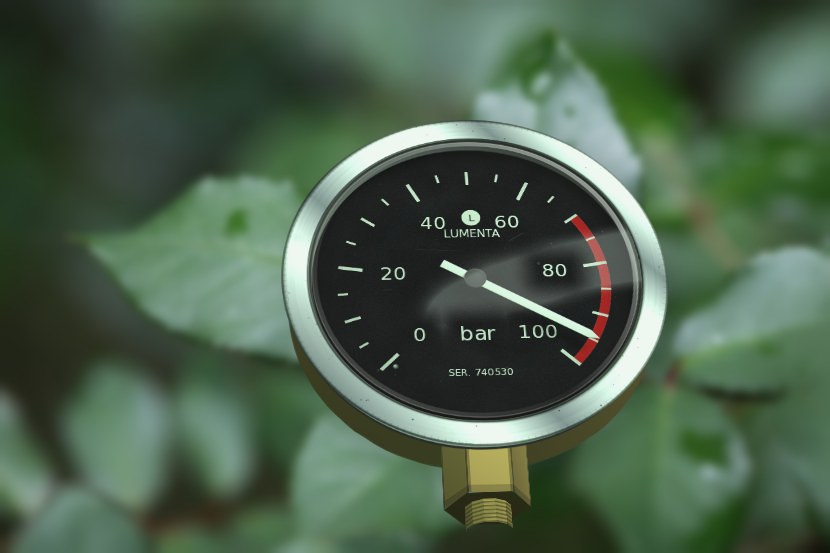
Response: 95
